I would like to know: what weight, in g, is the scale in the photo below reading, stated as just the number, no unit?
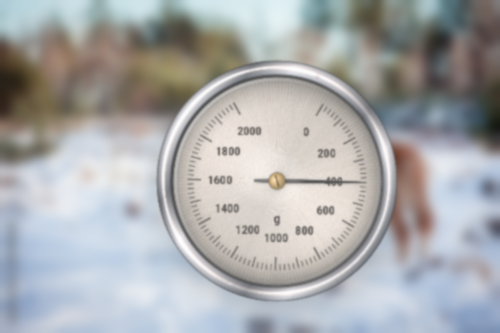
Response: 400
